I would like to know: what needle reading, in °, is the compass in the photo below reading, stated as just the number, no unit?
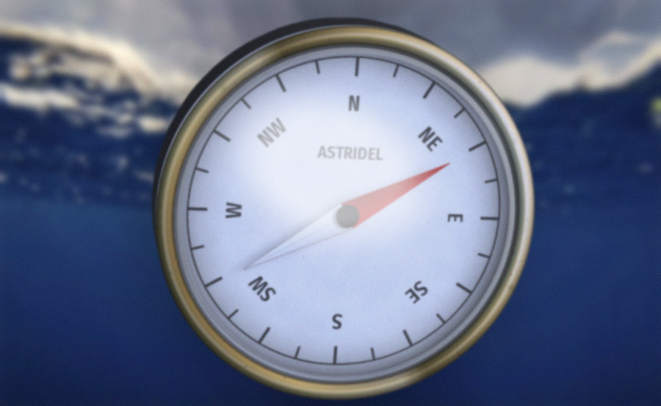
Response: 60
